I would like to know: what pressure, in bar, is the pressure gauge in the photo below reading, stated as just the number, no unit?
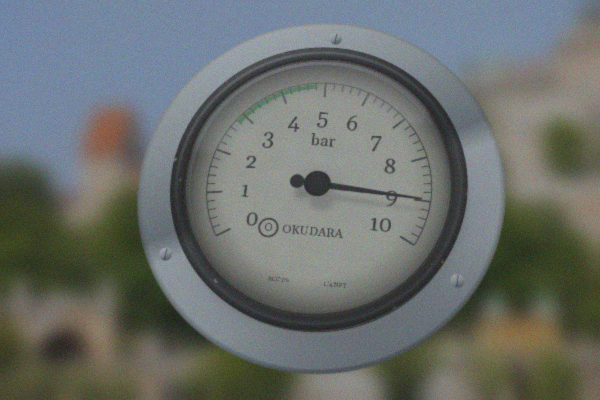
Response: 9
